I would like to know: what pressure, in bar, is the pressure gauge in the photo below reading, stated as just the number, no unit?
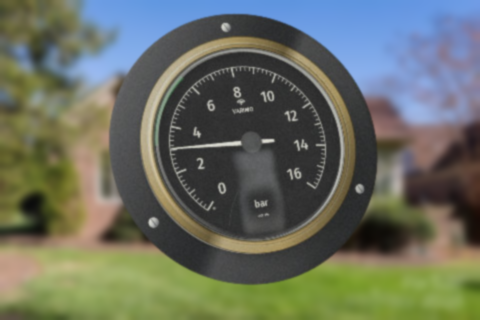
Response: 3
